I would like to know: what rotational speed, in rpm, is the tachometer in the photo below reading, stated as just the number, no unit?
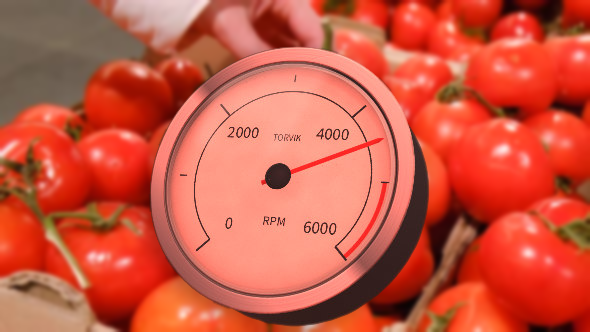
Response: 4500
